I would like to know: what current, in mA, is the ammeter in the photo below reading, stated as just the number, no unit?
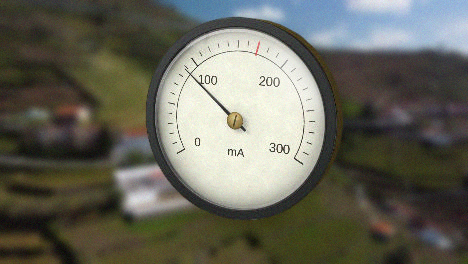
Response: 90
